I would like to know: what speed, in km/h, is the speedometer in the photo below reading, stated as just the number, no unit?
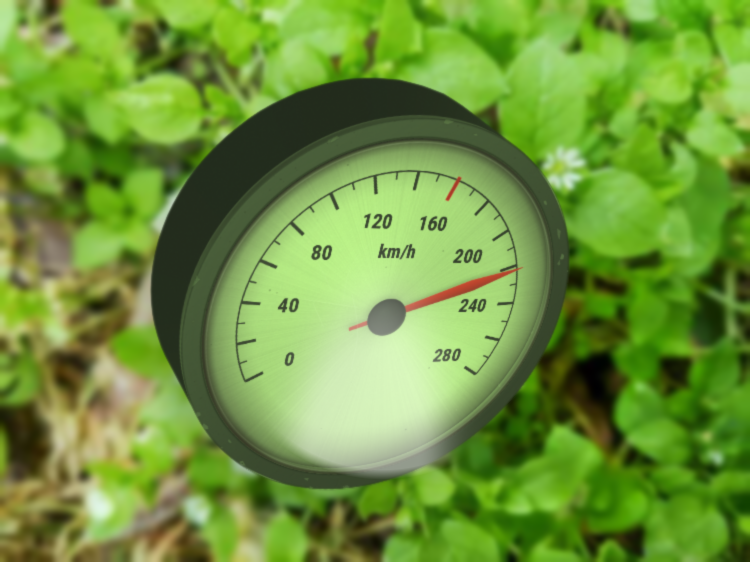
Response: 220
